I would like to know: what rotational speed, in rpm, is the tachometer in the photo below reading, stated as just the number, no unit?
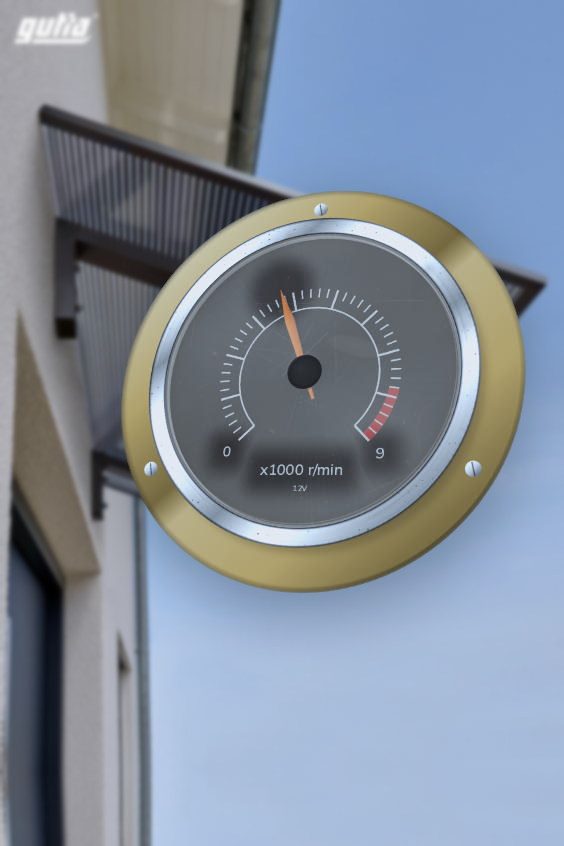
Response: 3800
